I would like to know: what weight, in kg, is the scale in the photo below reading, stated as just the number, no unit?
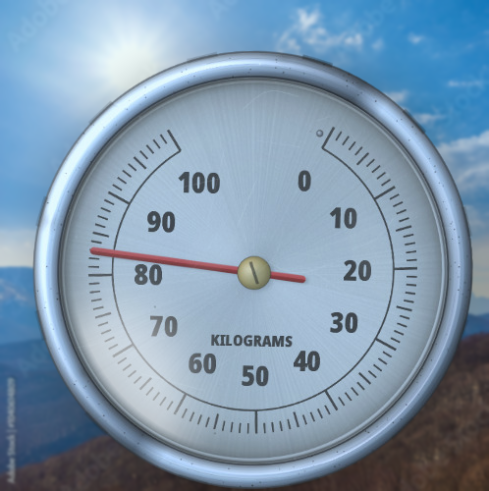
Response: 83
